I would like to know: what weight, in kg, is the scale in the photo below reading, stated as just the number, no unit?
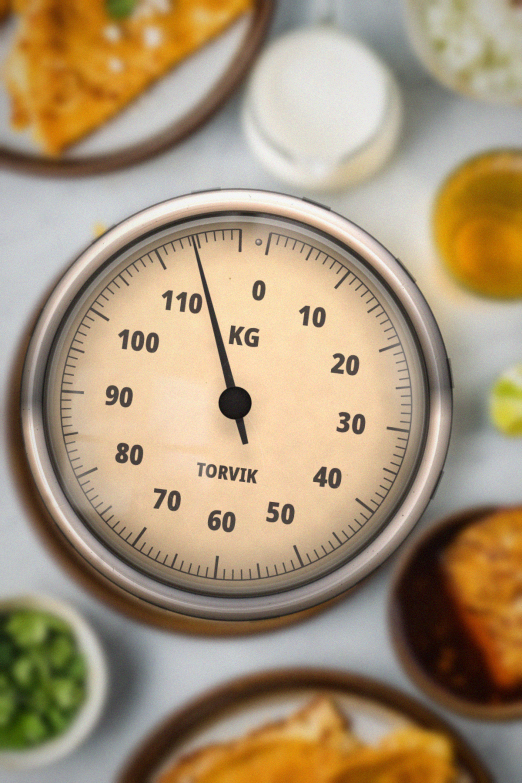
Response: 114.5
